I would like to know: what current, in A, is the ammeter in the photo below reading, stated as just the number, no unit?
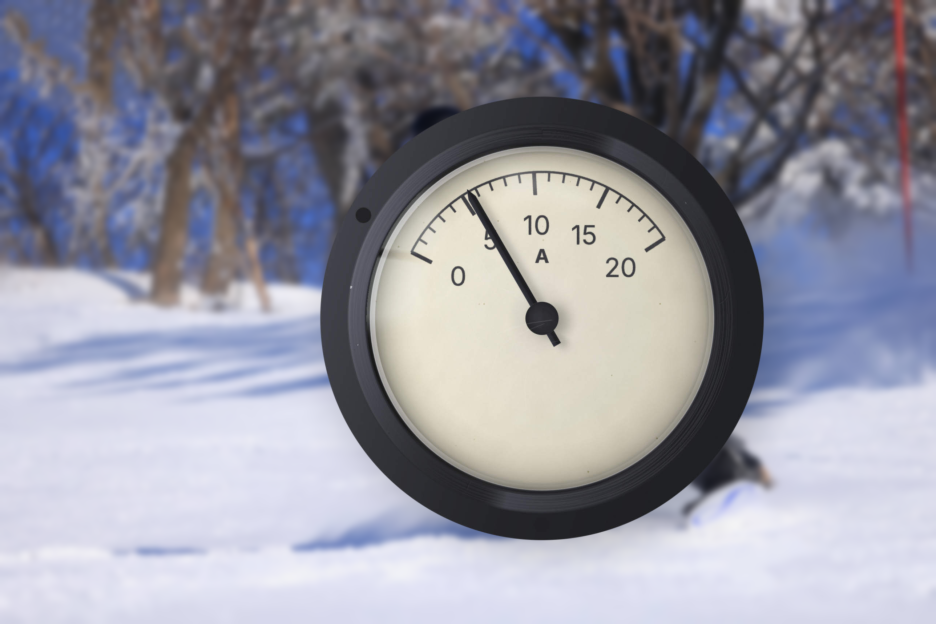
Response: 5.5
